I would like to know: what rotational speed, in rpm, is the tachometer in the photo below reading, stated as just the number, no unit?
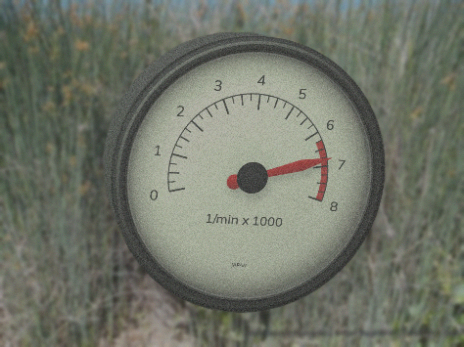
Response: 6750
